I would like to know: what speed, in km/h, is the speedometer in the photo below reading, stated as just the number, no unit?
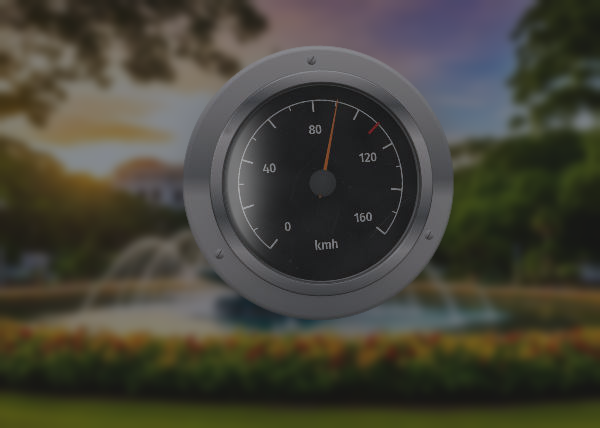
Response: 90
